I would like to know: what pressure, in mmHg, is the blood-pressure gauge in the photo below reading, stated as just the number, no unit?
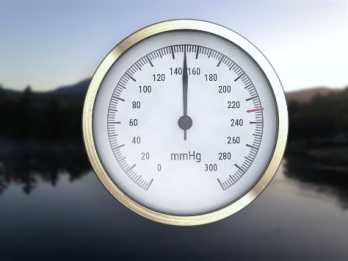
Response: 150
